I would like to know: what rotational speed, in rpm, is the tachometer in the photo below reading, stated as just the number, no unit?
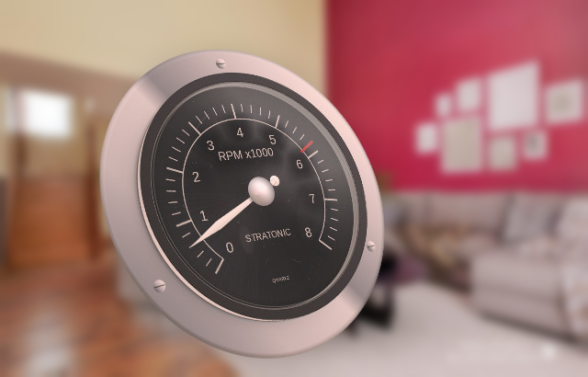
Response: 600
